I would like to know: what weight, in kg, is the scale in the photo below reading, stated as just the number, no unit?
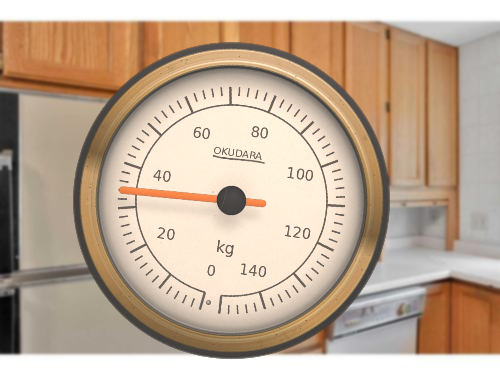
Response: 34
